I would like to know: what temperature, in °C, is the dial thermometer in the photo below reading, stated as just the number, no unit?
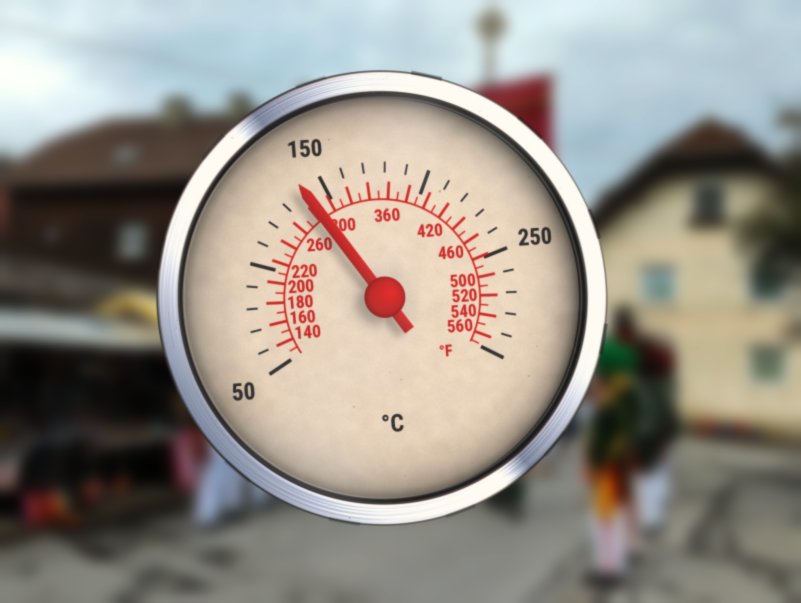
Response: 140
